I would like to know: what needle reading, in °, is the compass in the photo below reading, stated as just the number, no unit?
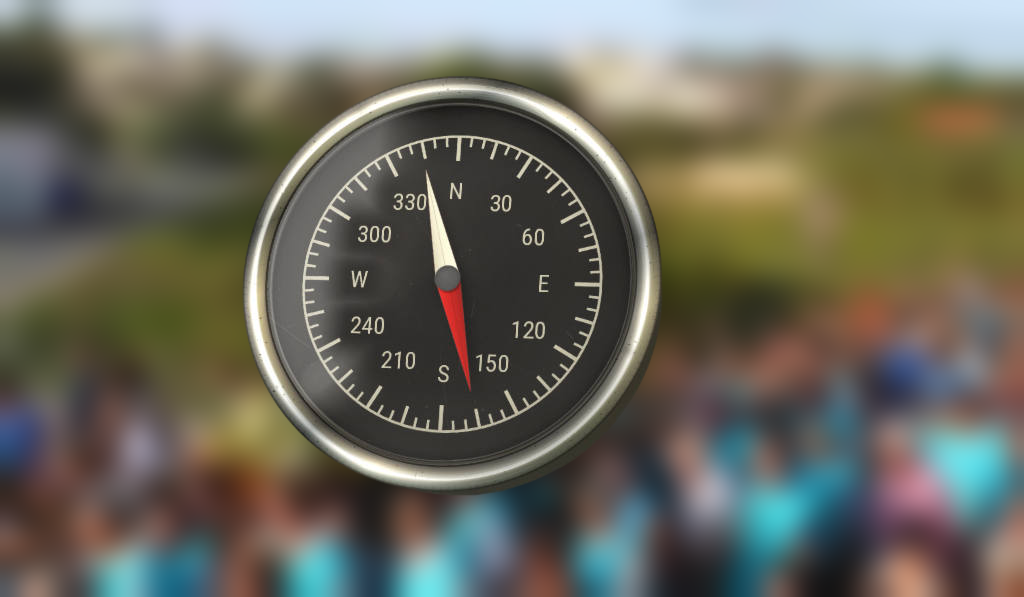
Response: 165
